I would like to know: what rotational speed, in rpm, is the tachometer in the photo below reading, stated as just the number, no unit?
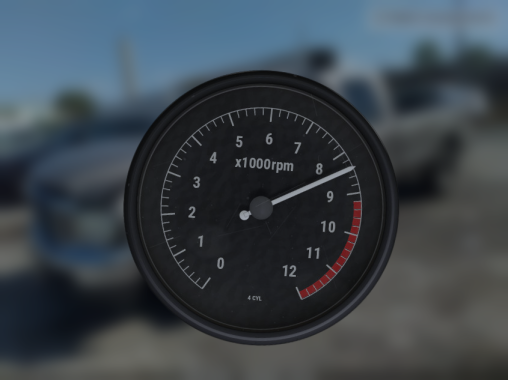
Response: 8400
